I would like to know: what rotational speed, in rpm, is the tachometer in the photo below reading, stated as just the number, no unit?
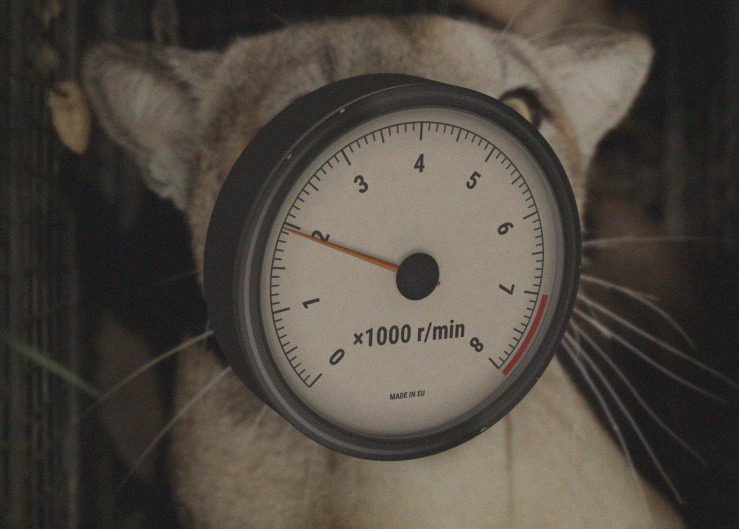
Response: 1950
